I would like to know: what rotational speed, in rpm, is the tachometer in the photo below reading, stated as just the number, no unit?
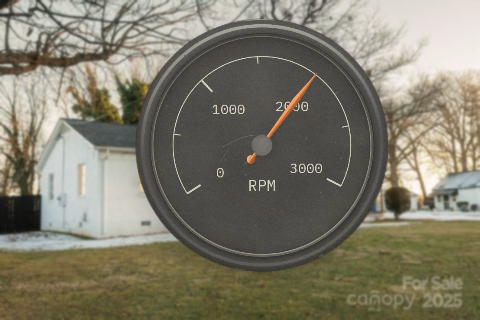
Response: 2000
